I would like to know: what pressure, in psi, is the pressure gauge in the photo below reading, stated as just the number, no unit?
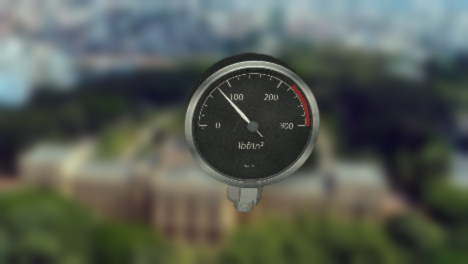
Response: 80
